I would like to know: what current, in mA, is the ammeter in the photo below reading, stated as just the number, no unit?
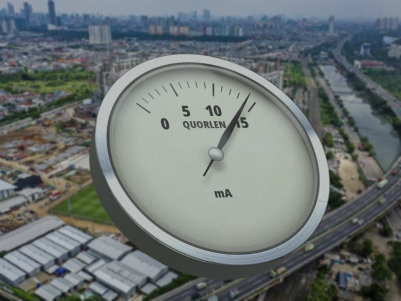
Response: 14
